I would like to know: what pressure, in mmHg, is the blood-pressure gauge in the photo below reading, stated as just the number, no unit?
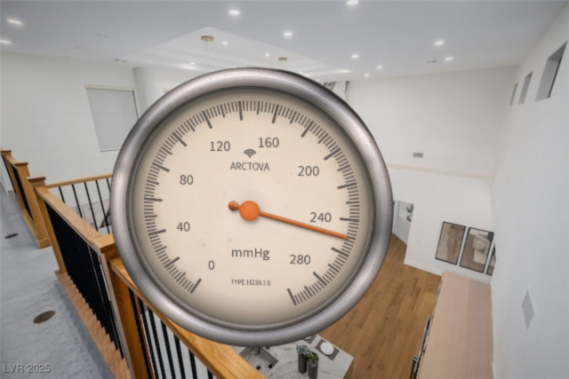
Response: 250
